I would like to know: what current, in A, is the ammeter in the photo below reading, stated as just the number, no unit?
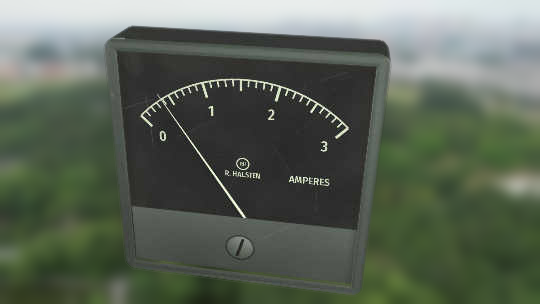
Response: 0.4
